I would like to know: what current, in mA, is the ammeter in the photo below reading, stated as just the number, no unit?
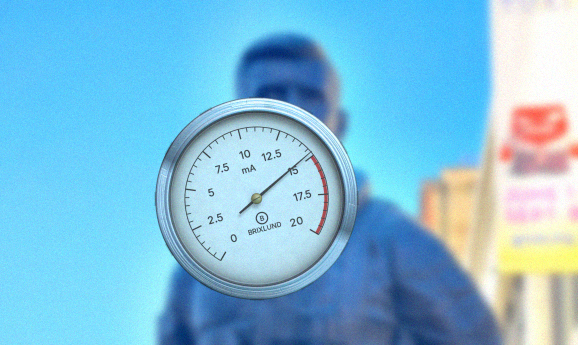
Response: 14.75
